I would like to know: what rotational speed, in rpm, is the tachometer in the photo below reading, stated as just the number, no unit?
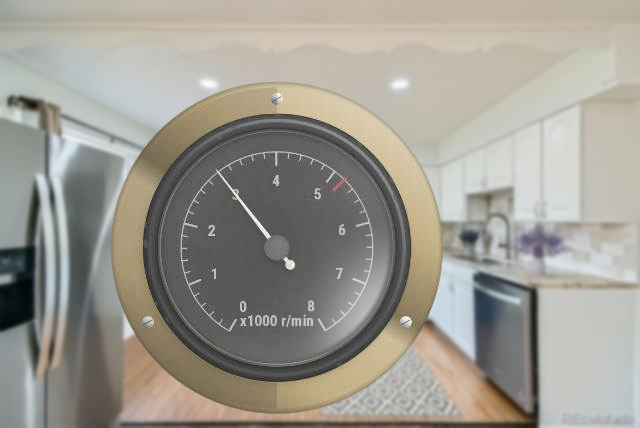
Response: 3000
